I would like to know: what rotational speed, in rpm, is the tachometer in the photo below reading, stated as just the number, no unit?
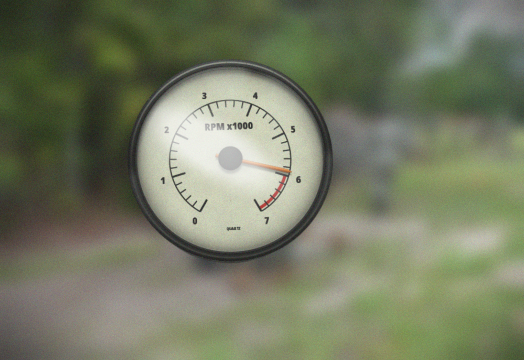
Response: 5900
